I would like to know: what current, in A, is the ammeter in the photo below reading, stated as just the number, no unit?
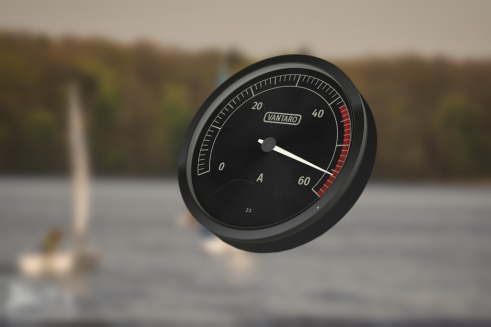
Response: 56
